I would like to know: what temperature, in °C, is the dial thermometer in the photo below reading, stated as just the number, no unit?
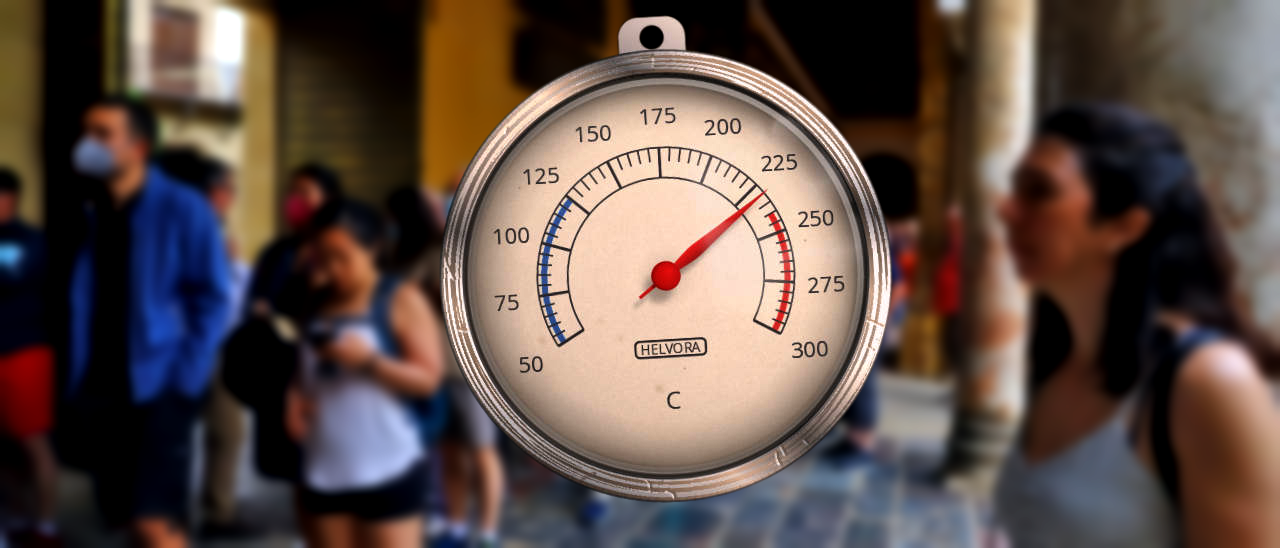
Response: 230
